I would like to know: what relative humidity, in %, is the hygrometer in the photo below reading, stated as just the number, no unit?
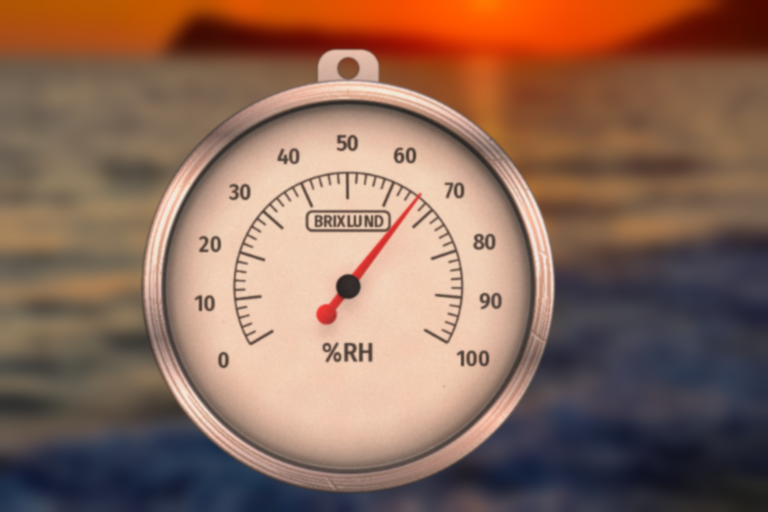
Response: 66
